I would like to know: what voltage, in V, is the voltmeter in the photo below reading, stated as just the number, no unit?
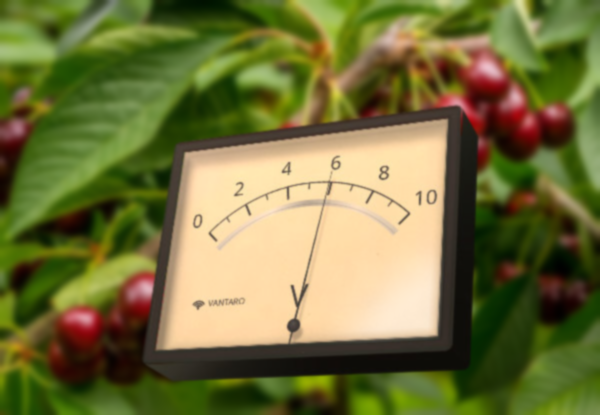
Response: 6
